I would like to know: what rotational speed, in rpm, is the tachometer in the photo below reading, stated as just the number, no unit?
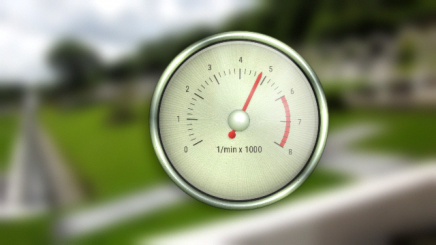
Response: 4800
